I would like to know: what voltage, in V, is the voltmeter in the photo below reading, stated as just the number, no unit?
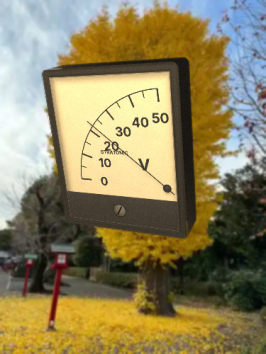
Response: 22.5
